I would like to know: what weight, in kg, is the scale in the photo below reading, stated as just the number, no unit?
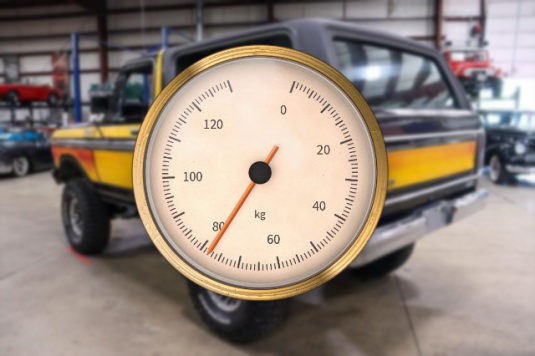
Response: 78
